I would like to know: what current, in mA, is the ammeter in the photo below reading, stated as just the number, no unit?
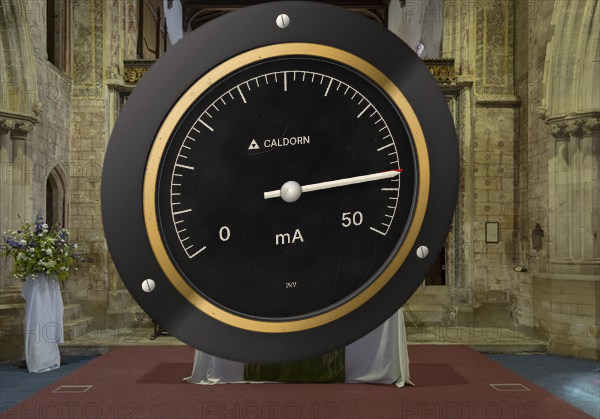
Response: 43
